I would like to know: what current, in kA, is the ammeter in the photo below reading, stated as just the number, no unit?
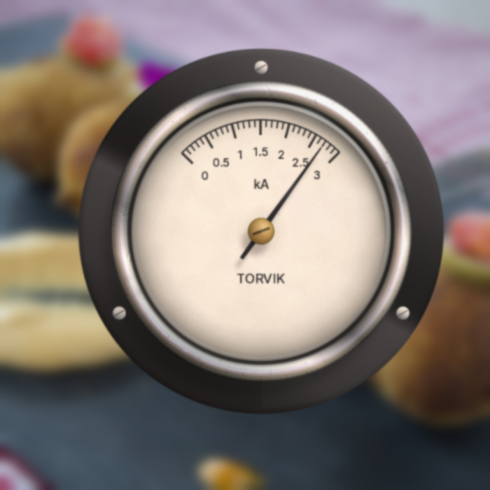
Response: 2.7
